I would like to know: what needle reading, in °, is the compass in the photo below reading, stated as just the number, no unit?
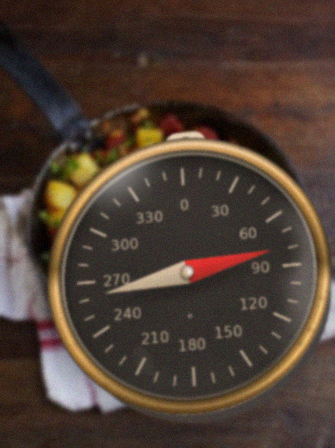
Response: 80
